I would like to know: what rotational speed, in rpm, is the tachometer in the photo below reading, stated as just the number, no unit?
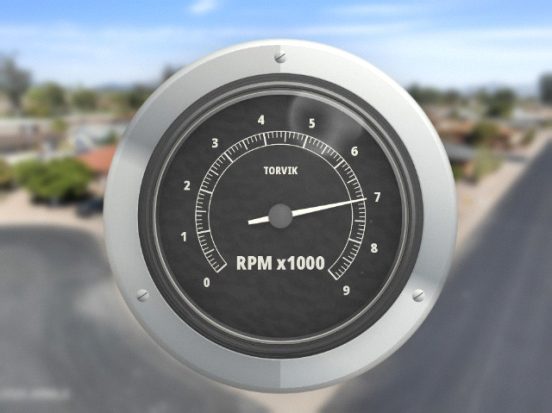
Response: 7000
